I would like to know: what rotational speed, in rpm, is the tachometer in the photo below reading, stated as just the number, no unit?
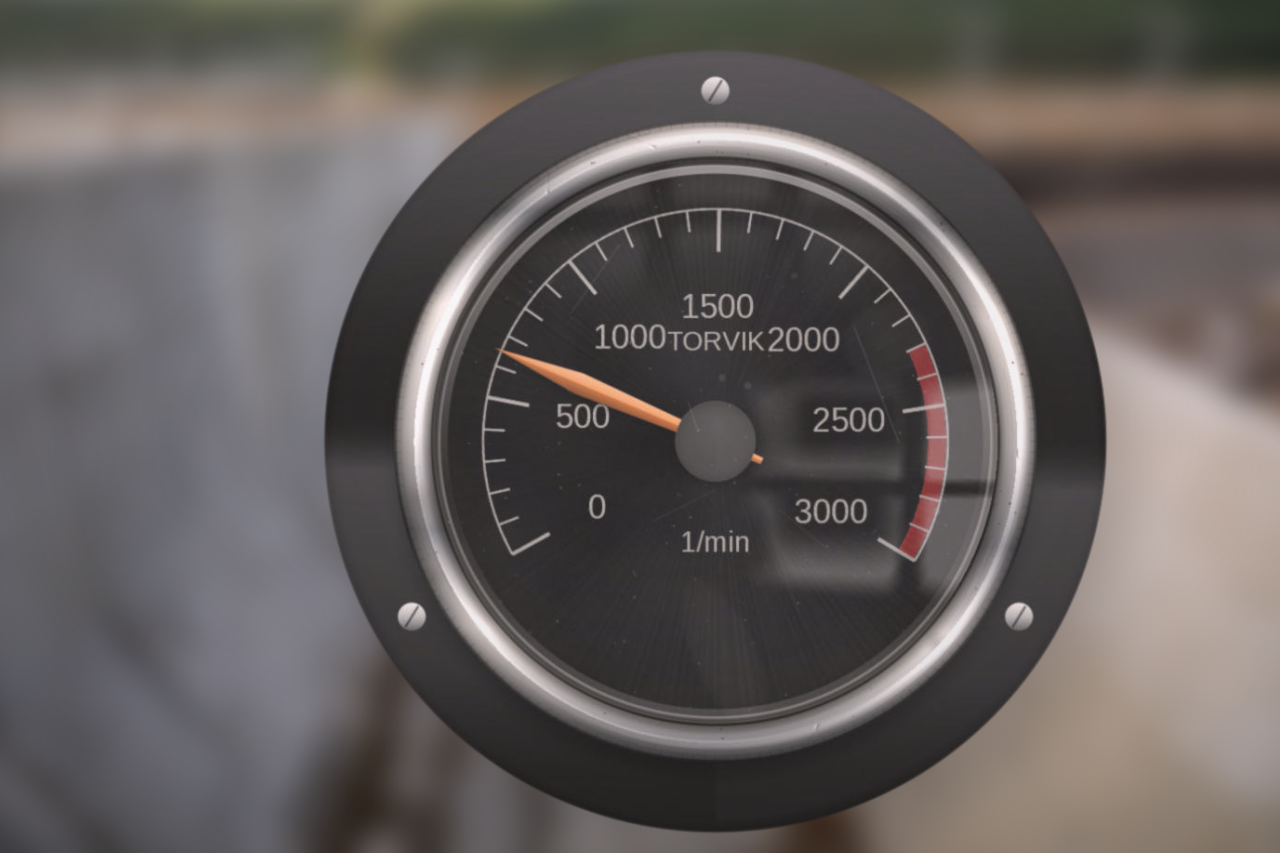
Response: 650
